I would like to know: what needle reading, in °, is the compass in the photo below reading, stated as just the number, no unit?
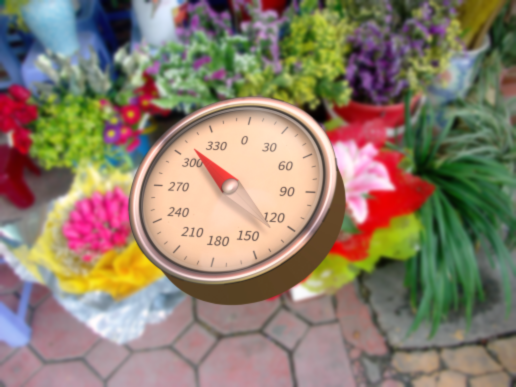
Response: 310
